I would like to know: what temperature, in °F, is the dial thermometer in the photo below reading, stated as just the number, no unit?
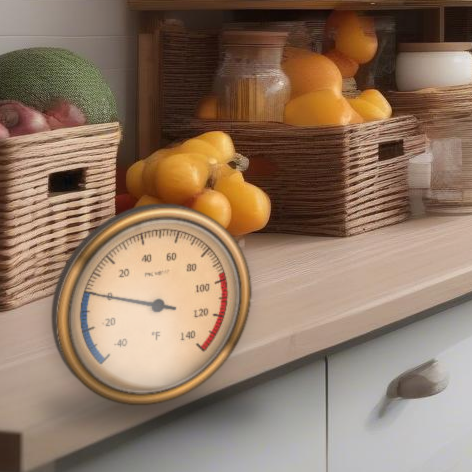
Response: 0
